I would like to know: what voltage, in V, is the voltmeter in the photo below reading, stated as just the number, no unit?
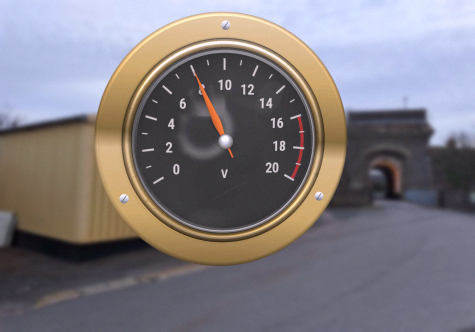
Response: 8
